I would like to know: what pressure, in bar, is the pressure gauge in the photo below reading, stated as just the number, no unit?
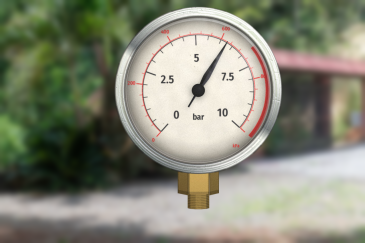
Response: 6.25
